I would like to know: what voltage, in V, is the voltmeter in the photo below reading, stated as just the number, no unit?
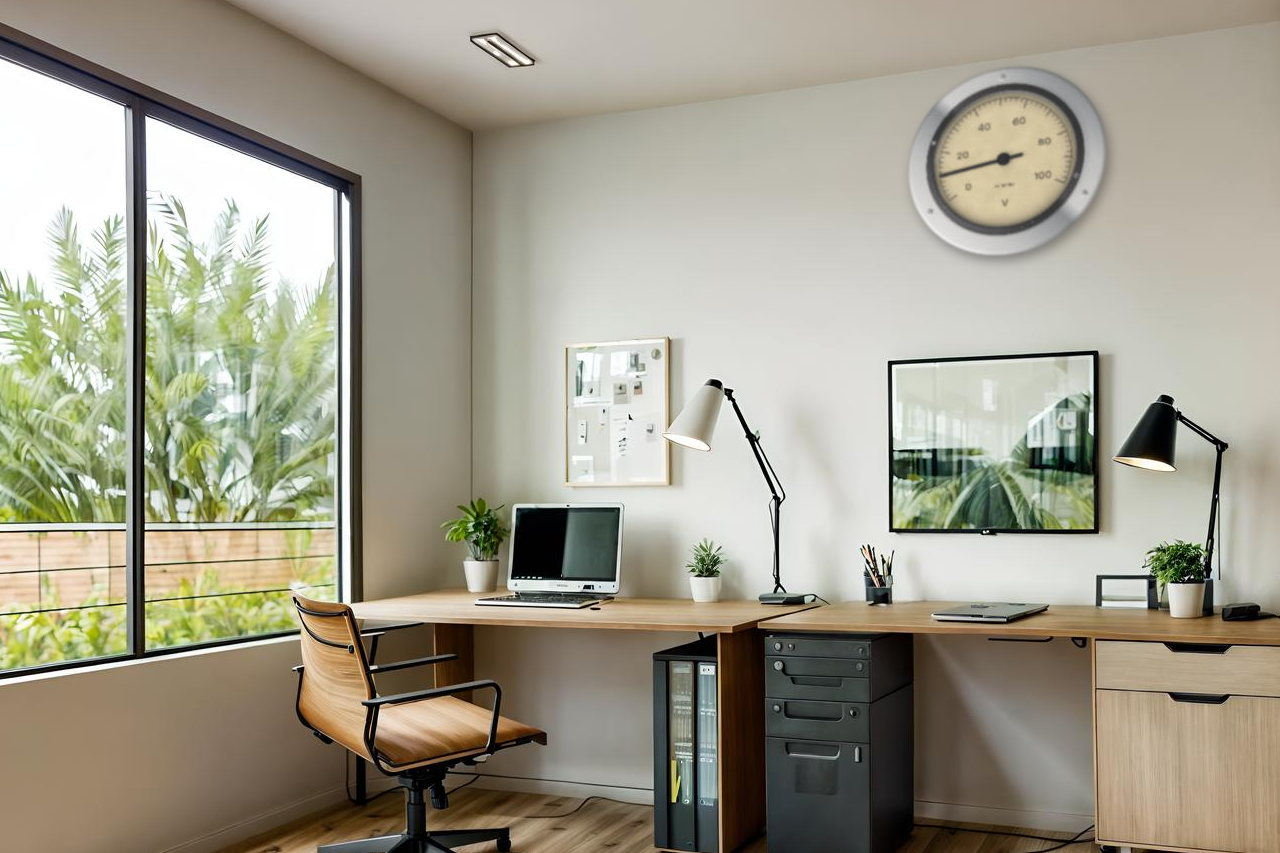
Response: 10
